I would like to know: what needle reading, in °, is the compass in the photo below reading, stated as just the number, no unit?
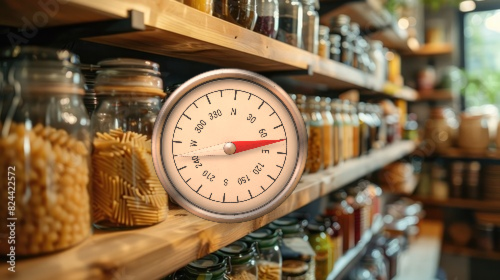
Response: 75
